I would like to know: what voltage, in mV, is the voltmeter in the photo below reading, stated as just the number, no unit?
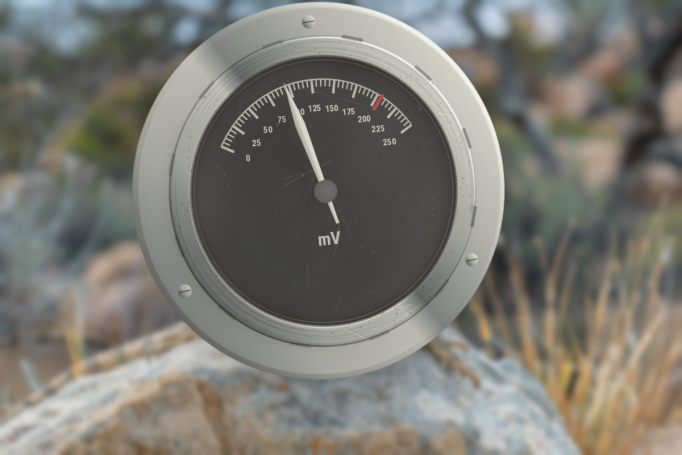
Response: 95
